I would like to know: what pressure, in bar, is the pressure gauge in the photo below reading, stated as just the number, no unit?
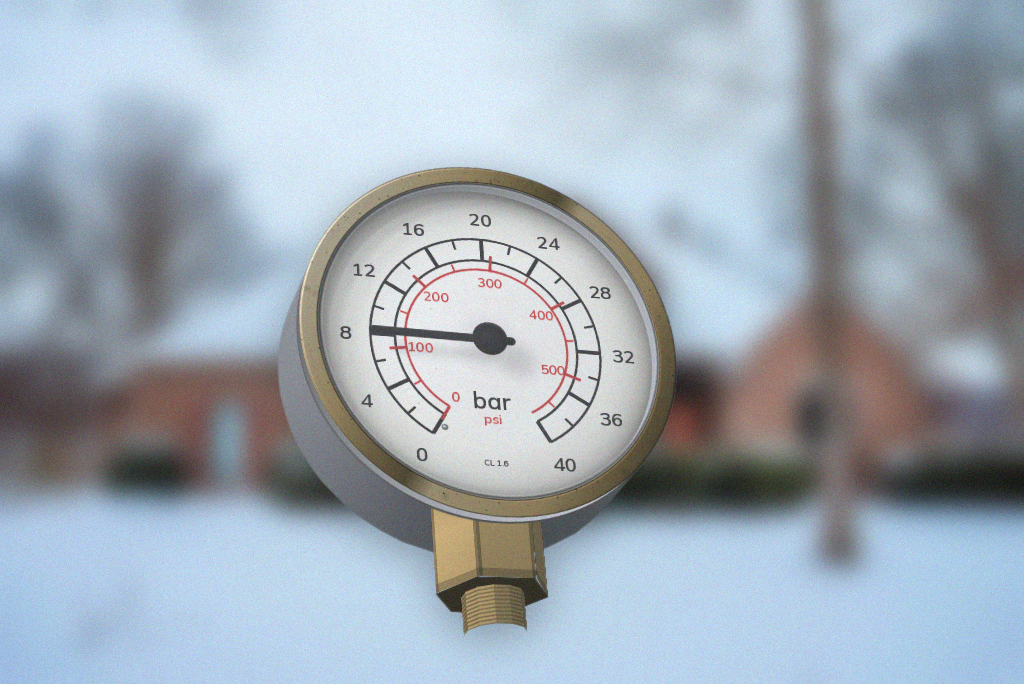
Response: 8
